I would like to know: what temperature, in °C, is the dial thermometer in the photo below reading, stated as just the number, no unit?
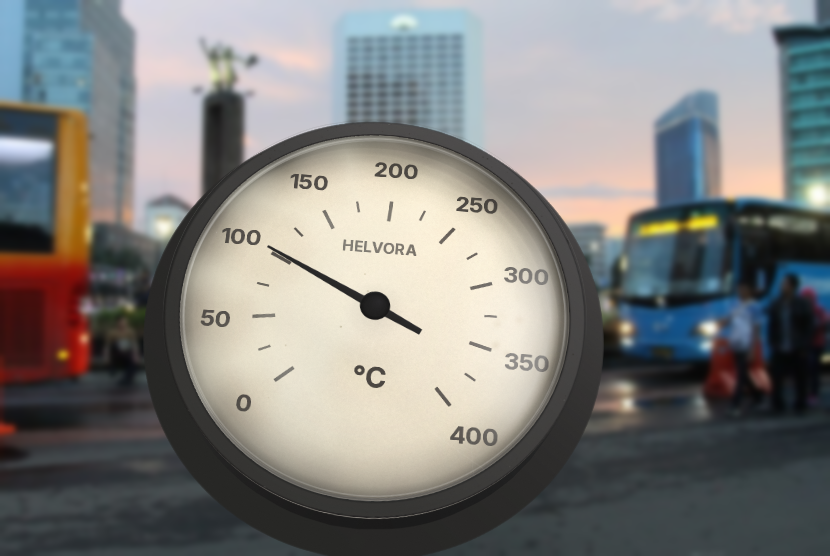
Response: 100
